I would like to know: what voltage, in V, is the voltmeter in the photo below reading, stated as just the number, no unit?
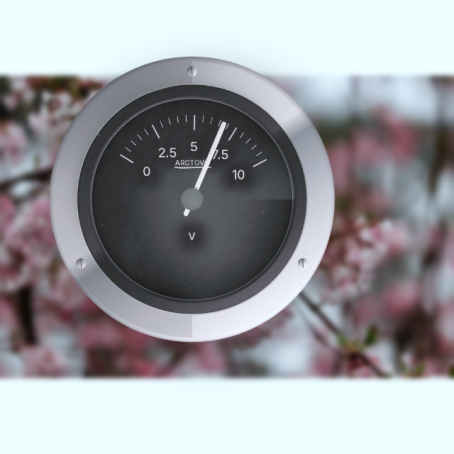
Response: 6.75
